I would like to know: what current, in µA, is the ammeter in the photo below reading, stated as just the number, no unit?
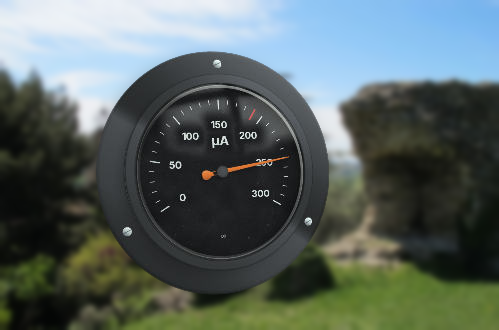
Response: 250
